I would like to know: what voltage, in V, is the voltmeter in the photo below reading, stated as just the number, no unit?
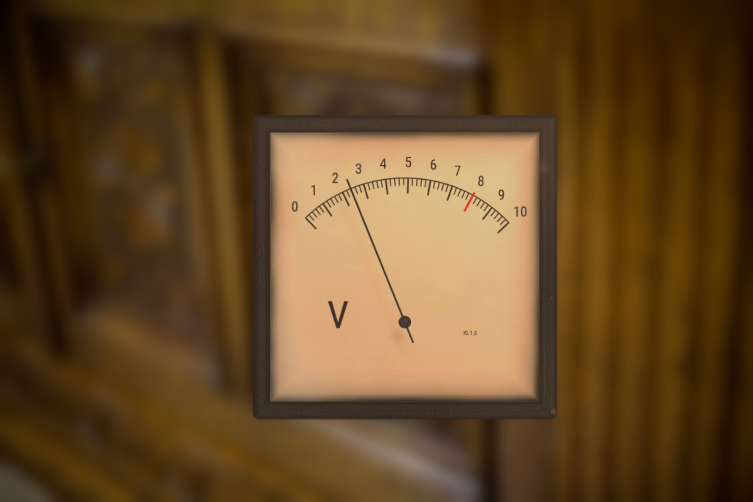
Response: 2.4
